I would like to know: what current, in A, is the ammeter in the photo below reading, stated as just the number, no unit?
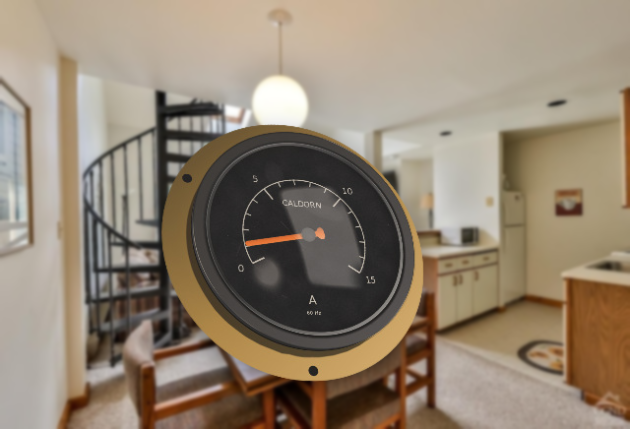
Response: 1
